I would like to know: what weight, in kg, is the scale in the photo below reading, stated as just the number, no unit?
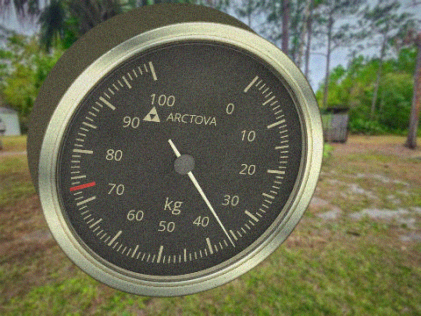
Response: 36
